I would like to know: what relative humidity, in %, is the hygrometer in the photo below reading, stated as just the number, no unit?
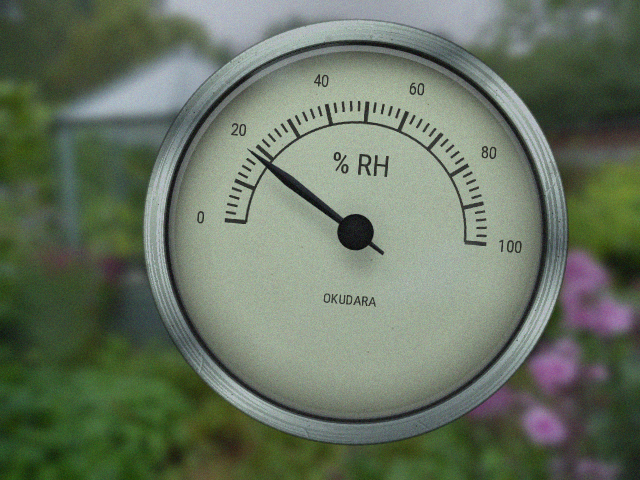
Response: 18
